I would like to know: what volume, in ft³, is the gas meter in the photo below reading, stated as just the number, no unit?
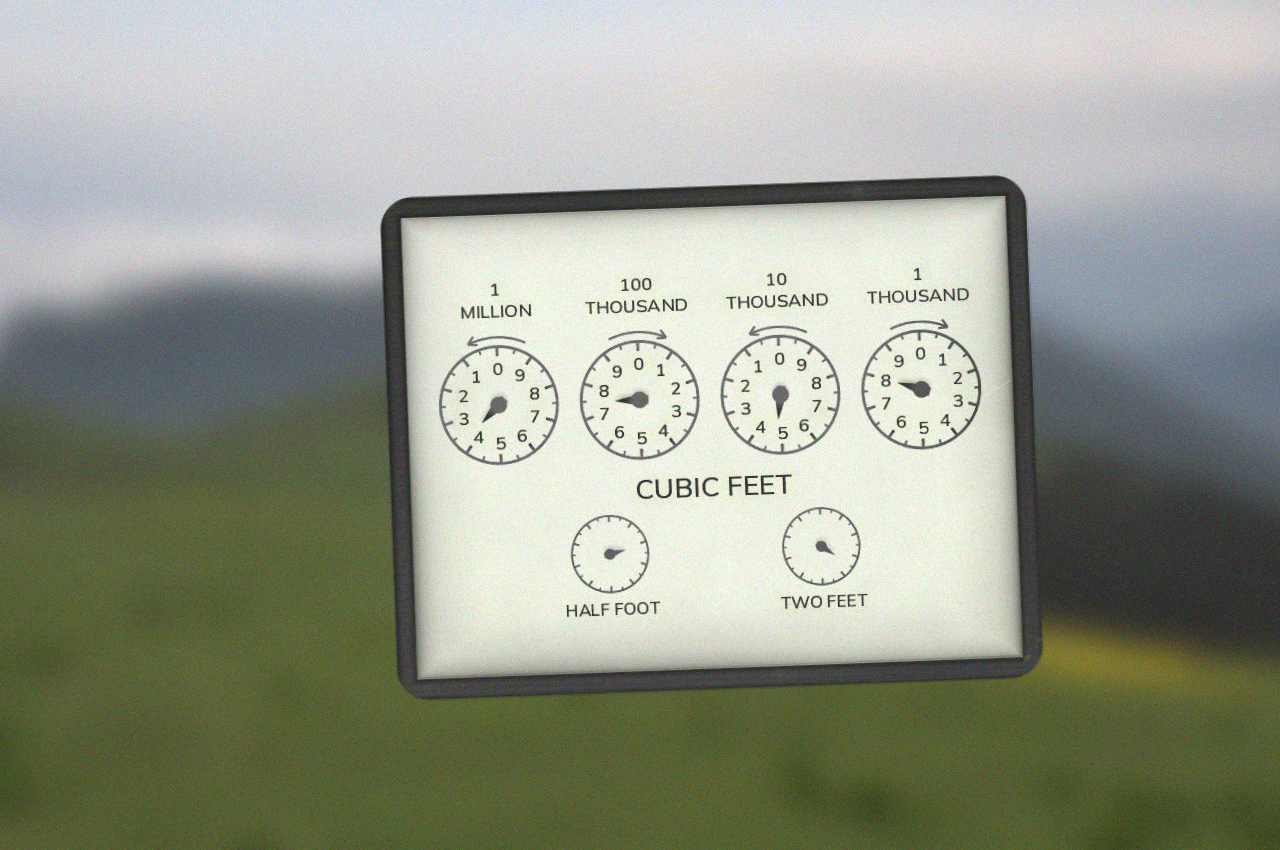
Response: 374800
